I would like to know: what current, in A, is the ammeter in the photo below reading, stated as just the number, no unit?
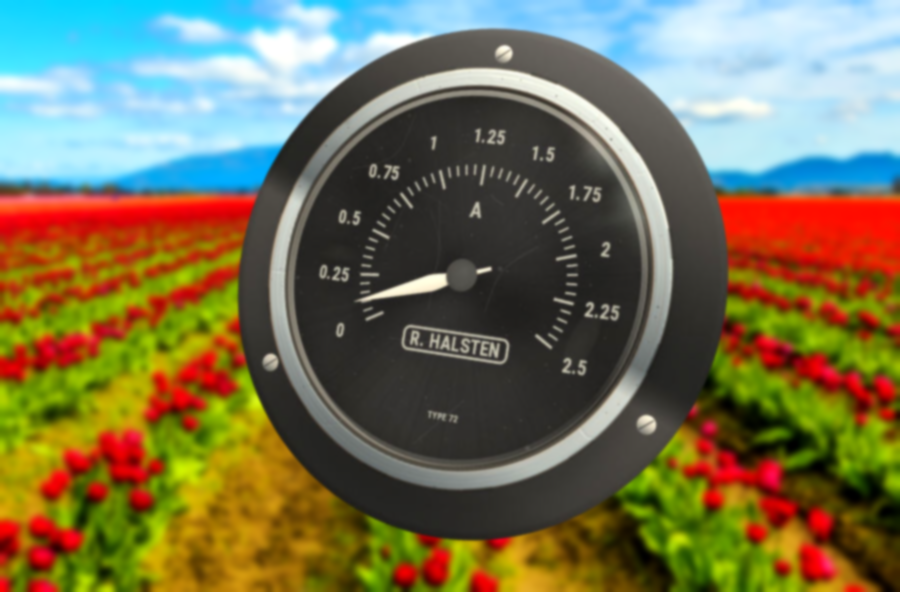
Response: 0.1
